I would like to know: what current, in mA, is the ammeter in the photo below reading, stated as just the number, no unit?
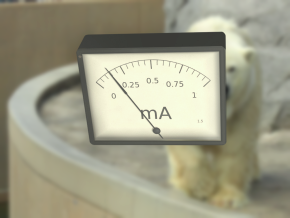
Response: 0.15
